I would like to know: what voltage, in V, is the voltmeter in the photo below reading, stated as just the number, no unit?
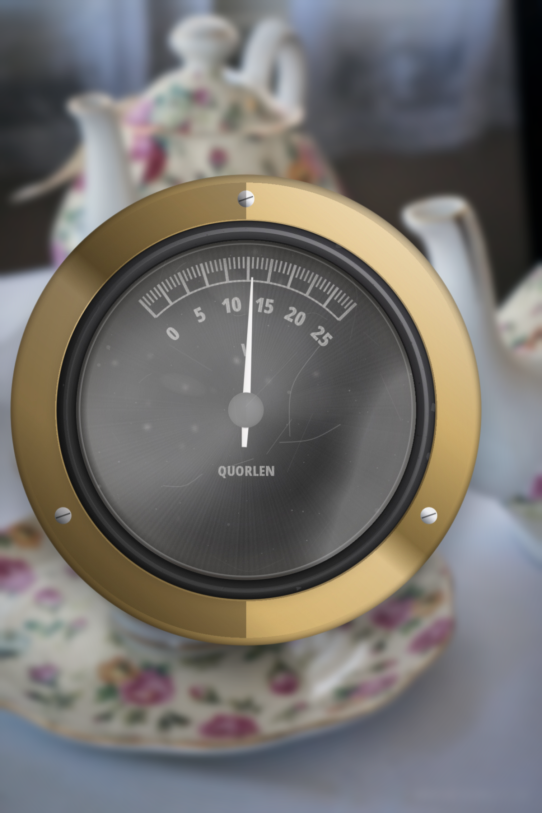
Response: 13
